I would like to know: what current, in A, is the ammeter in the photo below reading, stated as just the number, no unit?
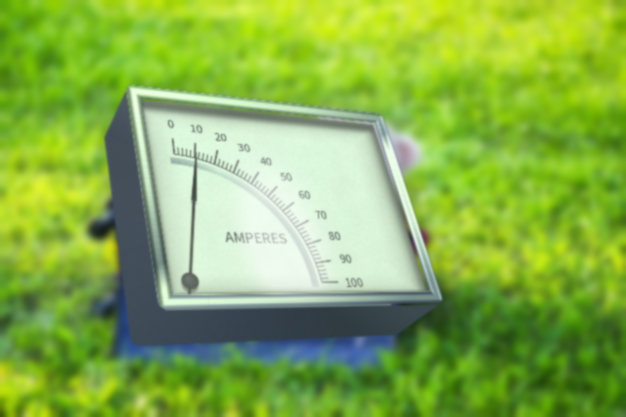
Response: 10
